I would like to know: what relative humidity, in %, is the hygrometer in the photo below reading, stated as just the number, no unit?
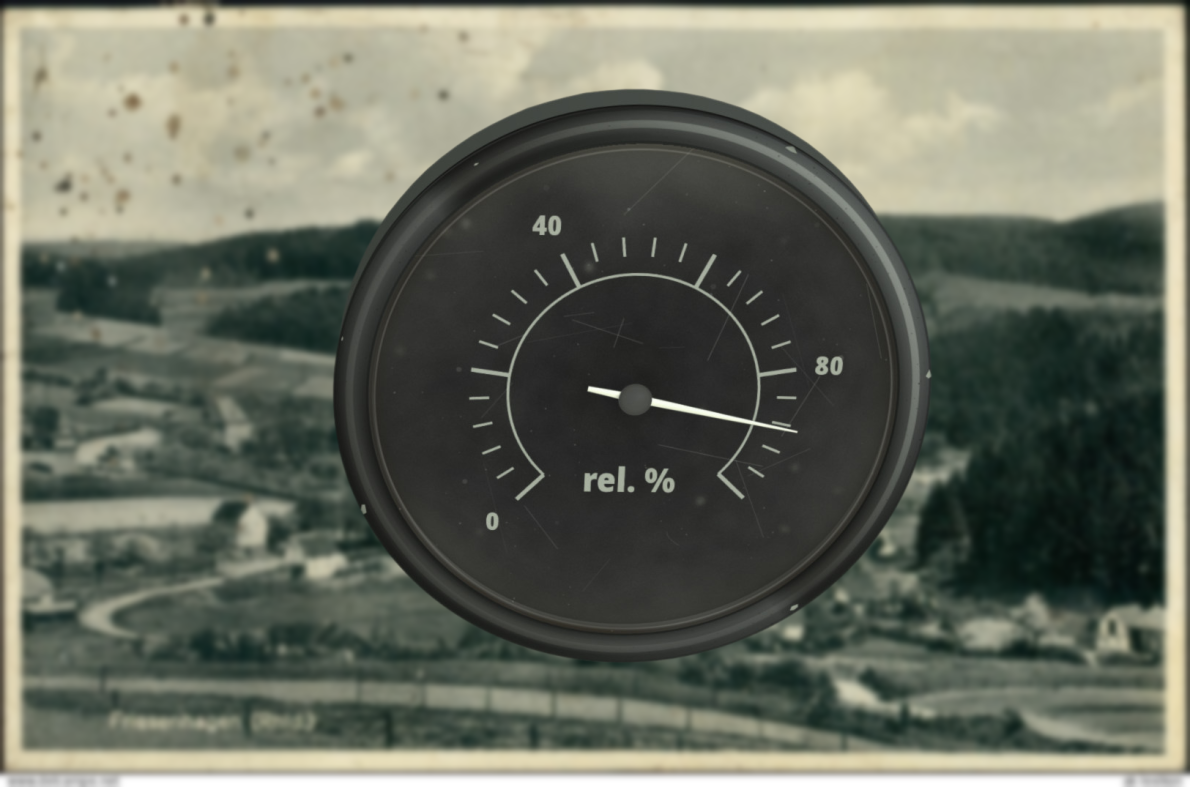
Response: 88
